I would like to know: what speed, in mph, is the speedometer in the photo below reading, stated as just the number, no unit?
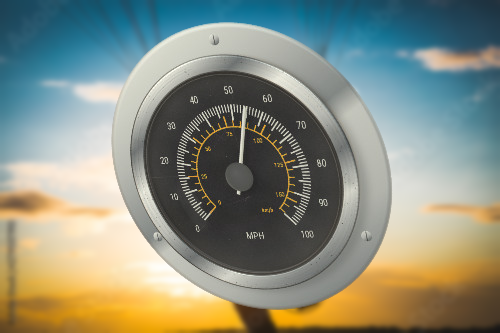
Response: 55
